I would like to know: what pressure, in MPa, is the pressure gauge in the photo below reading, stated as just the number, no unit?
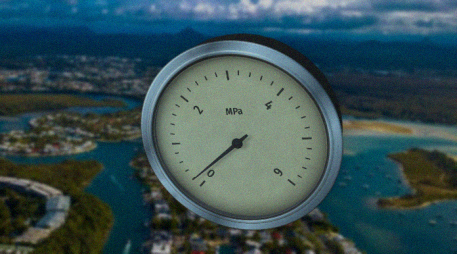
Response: 0.2
